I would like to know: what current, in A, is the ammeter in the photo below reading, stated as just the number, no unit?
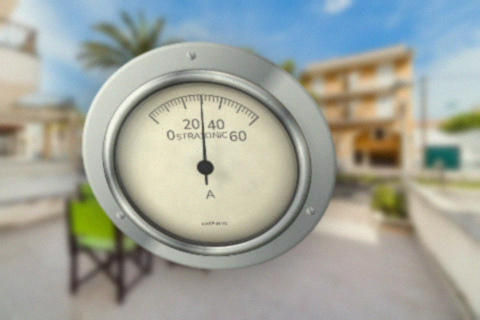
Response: 30
